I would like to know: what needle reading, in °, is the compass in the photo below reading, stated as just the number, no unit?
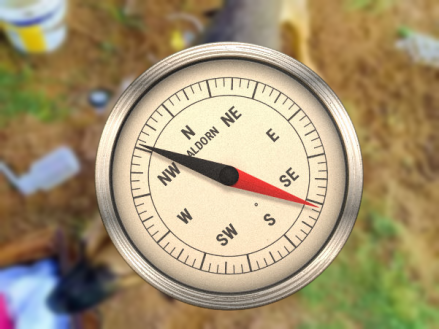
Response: 152.5
